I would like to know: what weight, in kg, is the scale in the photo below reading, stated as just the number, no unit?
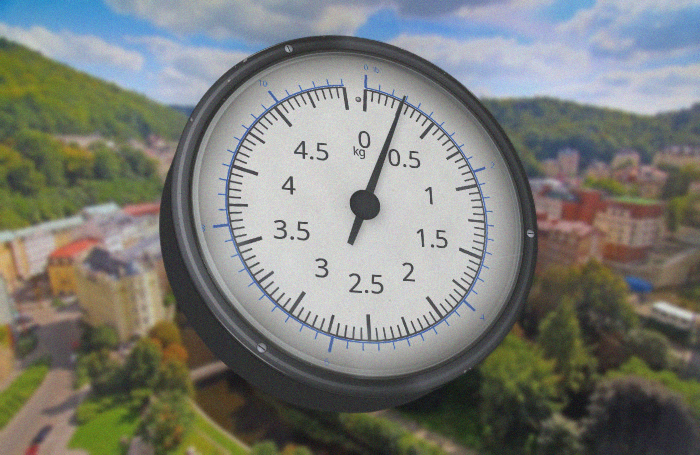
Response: 0.25
